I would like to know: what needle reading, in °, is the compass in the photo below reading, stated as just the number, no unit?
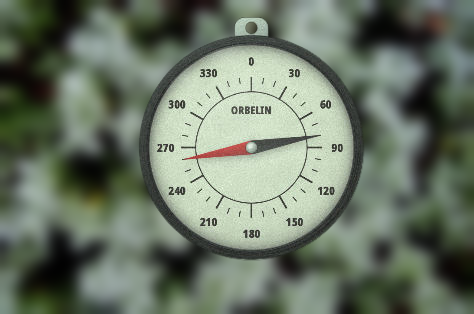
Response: 260
